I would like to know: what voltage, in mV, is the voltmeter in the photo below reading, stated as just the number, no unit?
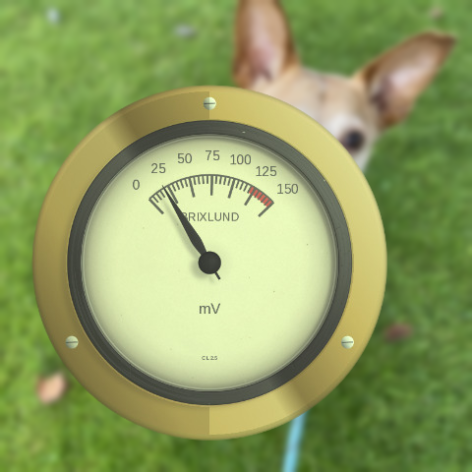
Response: 20
